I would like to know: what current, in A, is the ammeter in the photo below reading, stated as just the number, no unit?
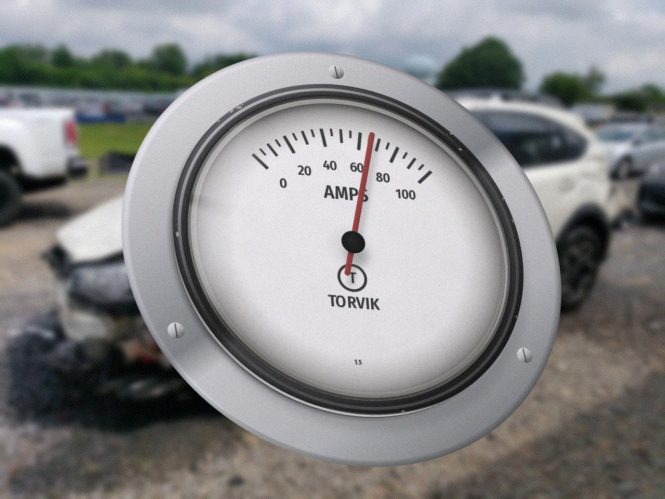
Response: 65
